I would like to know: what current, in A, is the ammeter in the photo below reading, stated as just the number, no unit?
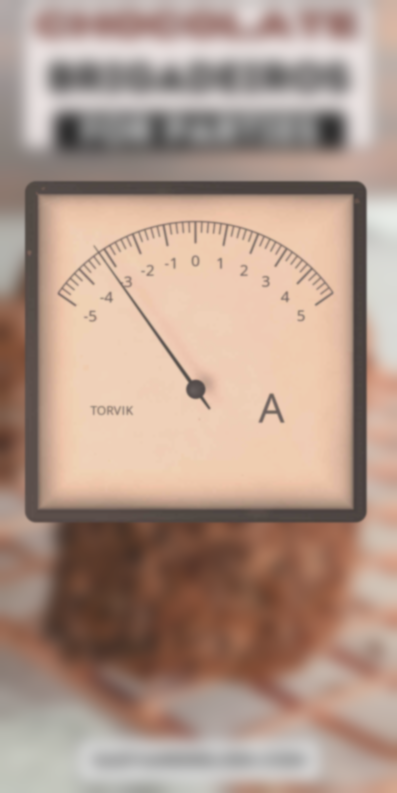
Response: -3.2
